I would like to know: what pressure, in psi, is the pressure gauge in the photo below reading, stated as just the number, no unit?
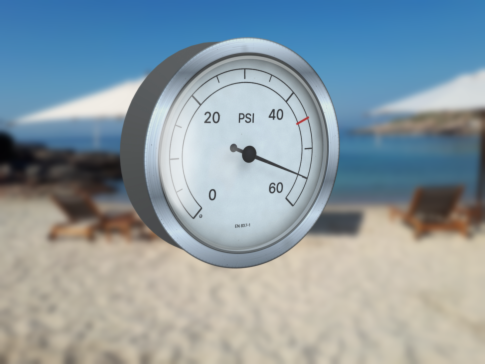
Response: 55
